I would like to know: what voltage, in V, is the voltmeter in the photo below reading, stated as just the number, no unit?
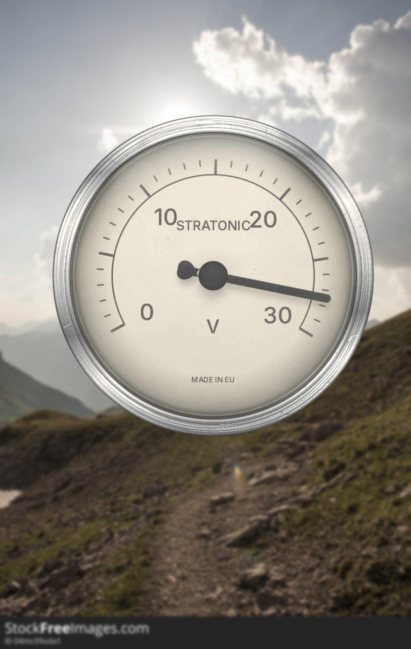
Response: 27.5
